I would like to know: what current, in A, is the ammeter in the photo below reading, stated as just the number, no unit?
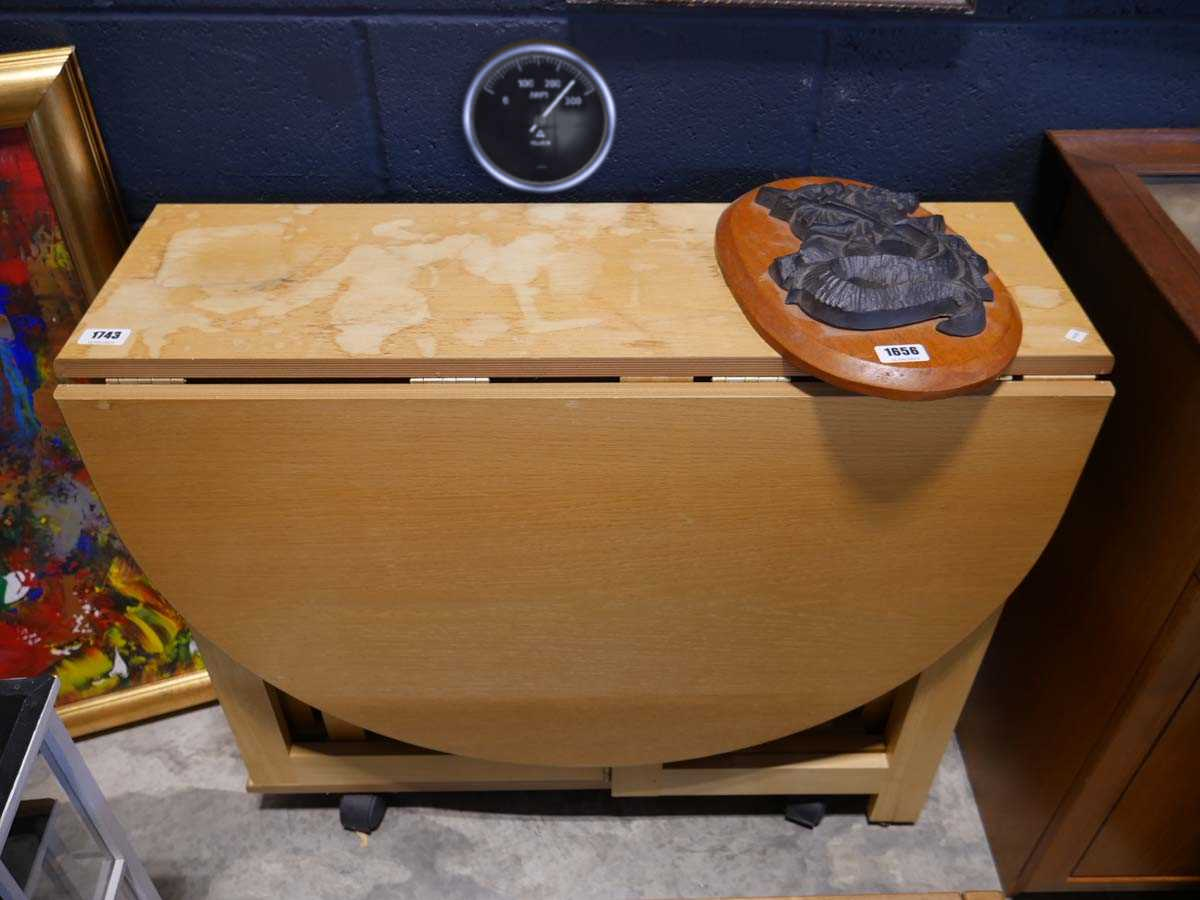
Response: 250
